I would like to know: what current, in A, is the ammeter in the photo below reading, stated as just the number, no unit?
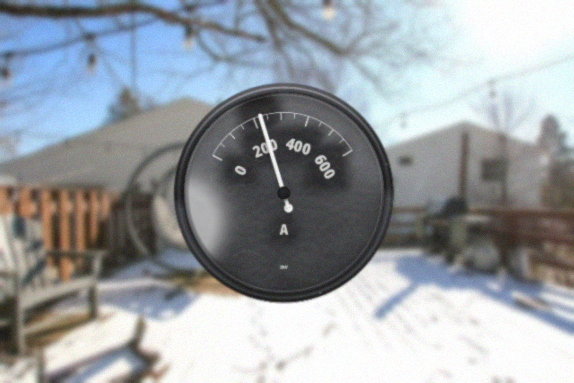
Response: 225
